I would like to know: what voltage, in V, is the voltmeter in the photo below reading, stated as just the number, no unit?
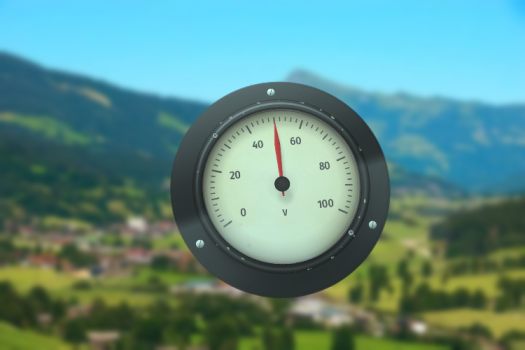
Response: 50
